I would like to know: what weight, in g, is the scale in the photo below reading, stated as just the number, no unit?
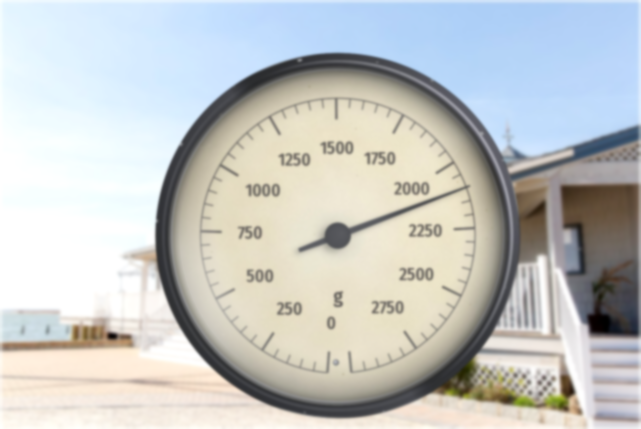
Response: 2100
